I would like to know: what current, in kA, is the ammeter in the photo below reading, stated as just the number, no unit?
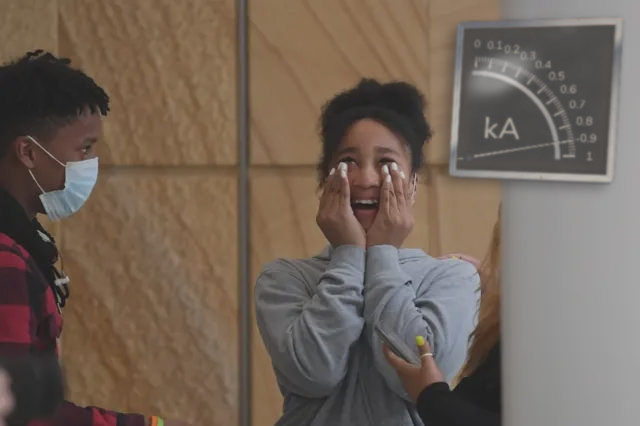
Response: 0.9
